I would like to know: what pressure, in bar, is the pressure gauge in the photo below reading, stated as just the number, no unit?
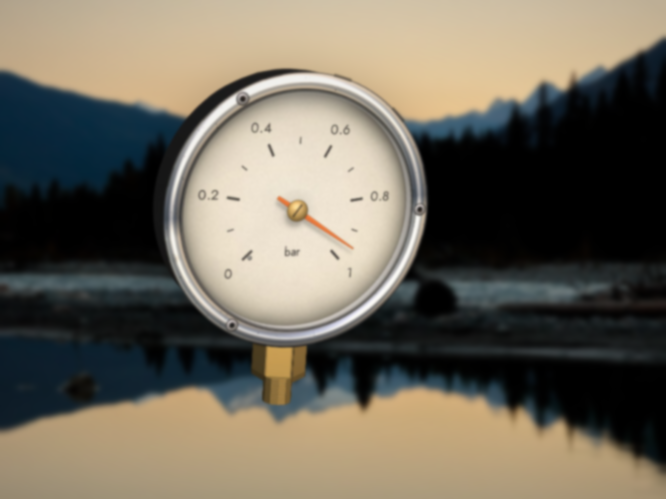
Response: 0.95
